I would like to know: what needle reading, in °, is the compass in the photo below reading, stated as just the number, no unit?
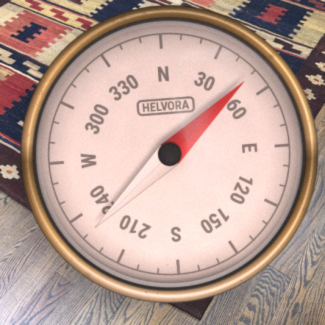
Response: 50
